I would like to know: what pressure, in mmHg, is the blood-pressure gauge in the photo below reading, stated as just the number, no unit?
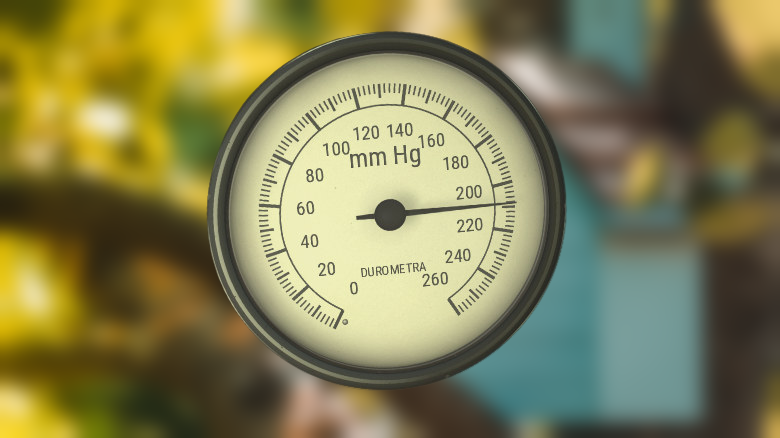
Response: 208
